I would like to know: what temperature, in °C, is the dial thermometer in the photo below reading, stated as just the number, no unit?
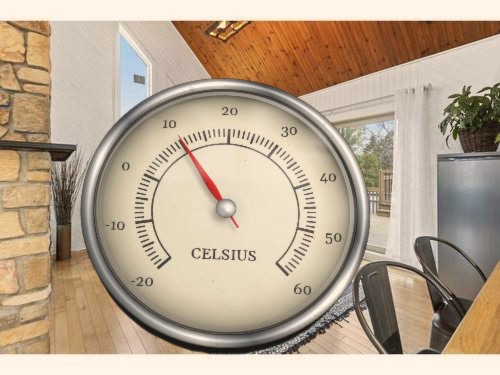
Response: 10
